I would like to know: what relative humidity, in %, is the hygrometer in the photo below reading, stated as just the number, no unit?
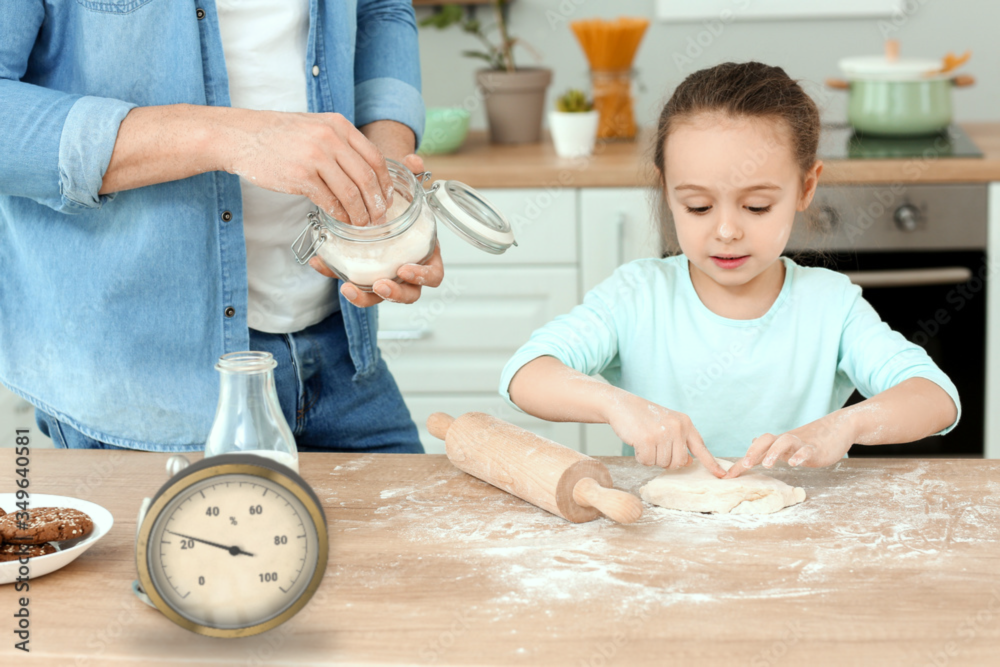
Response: 24
